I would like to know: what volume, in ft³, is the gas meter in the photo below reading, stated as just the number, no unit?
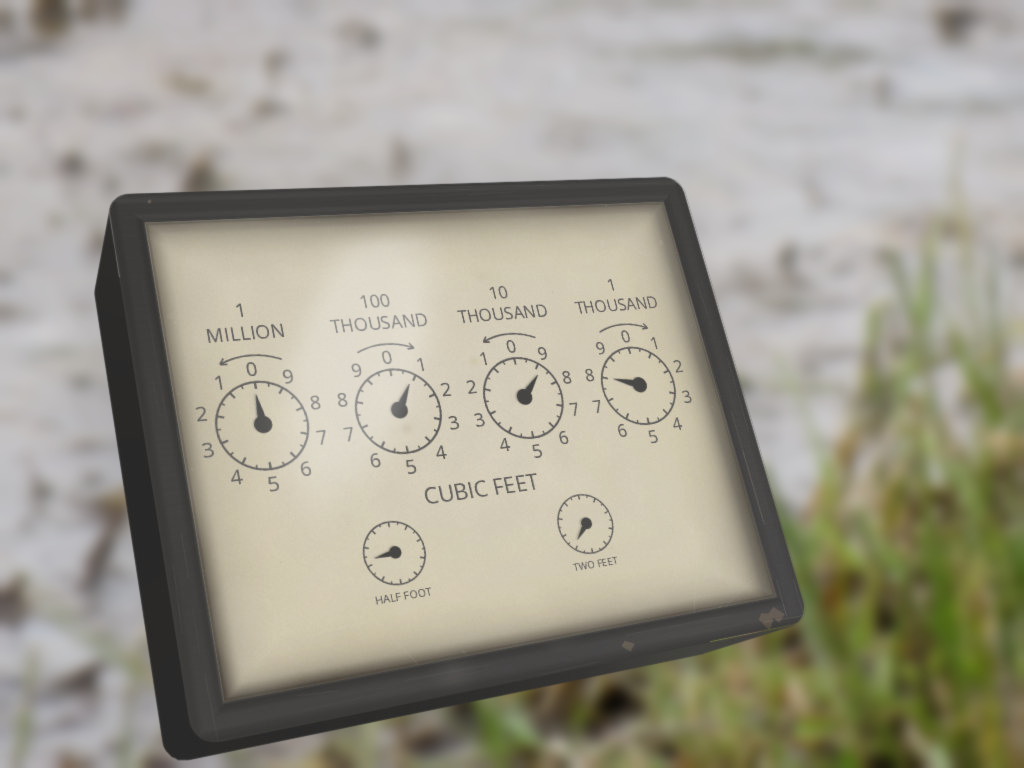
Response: 8800
